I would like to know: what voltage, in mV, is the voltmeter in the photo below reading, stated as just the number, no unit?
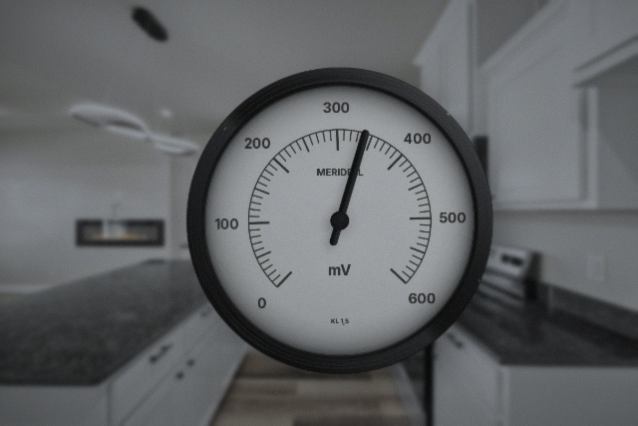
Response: 340
